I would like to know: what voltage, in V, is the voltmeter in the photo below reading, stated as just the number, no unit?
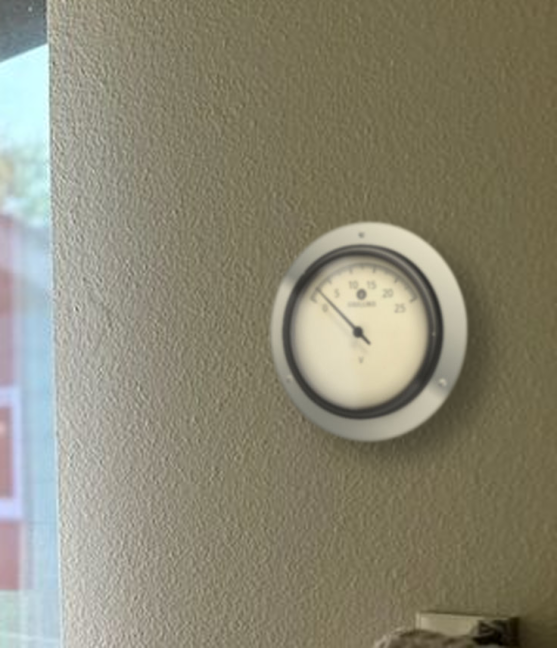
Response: 2.5
